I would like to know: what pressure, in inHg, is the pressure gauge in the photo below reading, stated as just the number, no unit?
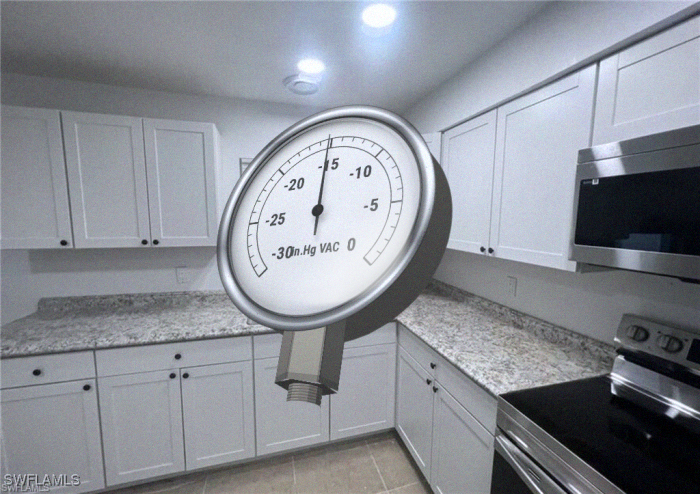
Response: -15
